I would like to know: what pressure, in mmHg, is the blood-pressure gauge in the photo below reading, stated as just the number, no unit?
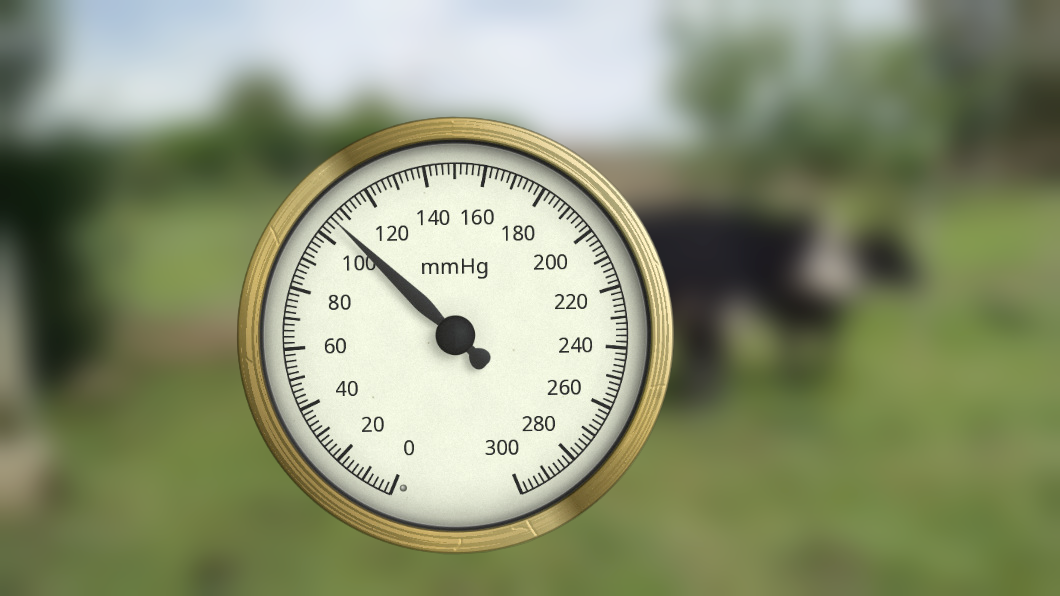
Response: 106
